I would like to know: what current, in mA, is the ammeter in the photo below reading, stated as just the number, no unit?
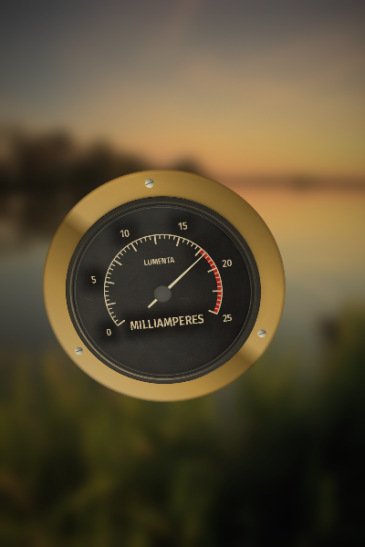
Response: 18
